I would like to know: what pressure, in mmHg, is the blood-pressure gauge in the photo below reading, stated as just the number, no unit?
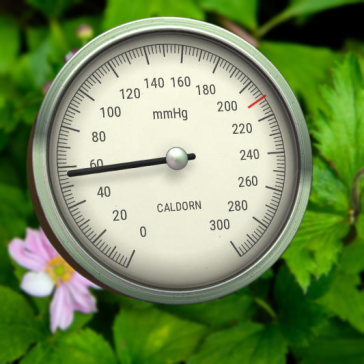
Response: 56
